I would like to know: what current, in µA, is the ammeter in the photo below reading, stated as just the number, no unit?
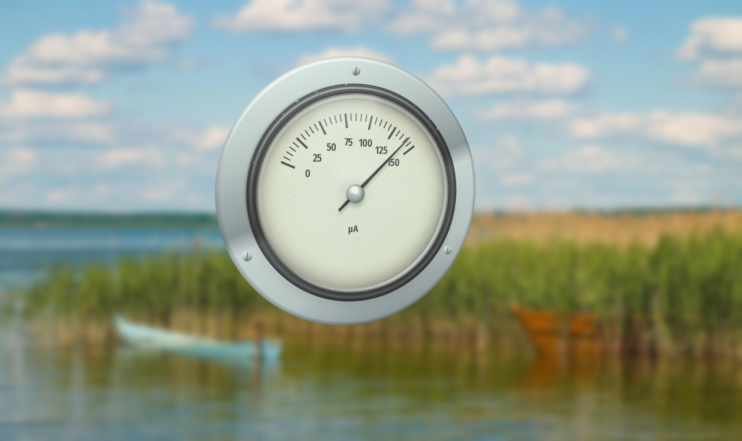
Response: 140
